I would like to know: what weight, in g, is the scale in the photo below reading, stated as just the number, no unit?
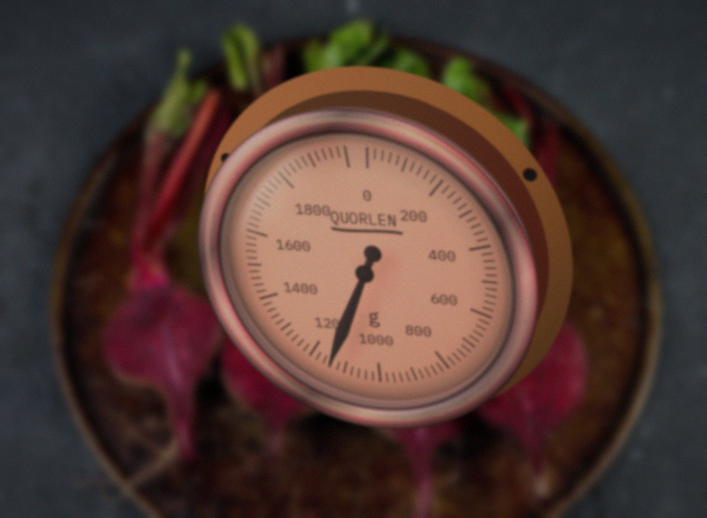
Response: 1140
